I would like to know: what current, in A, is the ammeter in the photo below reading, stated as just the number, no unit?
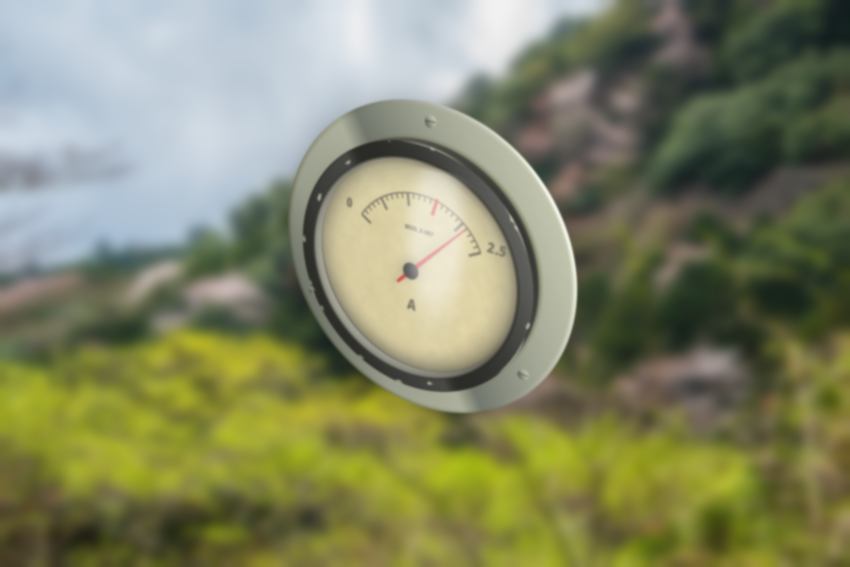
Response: 2.1
